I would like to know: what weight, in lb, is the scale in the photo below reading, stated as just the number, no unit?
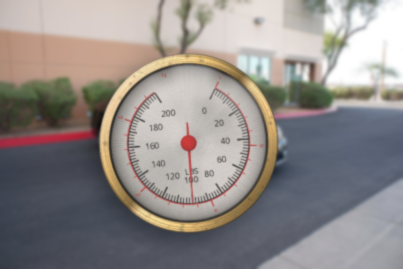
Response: 100
